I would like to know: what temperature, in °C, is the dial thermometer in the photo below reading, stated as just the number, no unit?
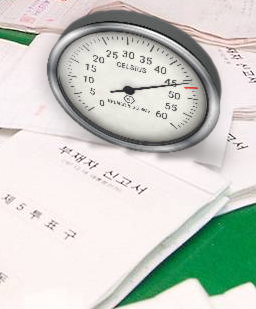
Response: 45
